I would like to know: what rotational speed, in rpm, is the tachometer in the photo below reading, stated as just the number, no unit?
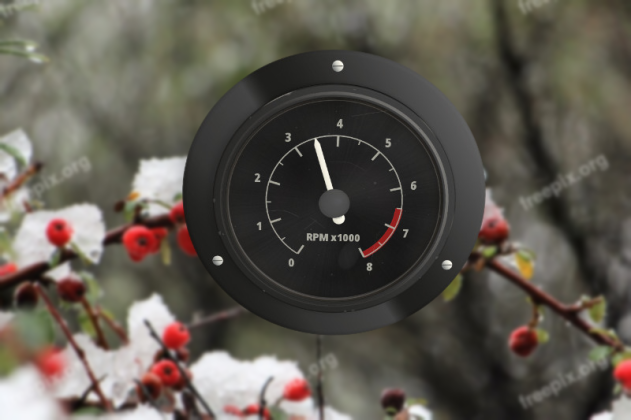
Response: 3500
